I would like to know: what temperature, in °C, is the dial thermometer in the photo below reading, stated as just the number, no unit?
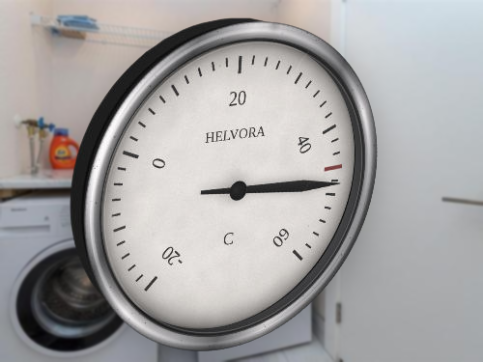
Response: 48
